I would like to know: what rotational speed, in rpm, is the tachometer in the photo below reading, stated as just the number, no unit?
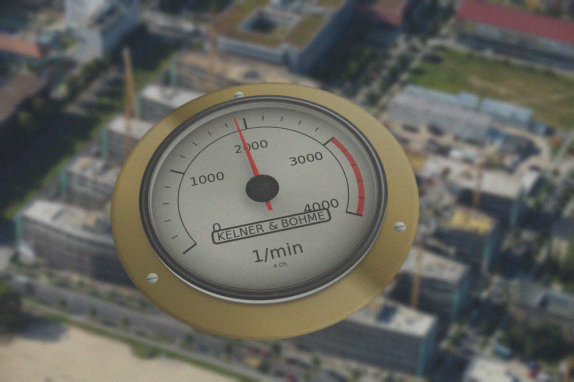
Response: 1900
